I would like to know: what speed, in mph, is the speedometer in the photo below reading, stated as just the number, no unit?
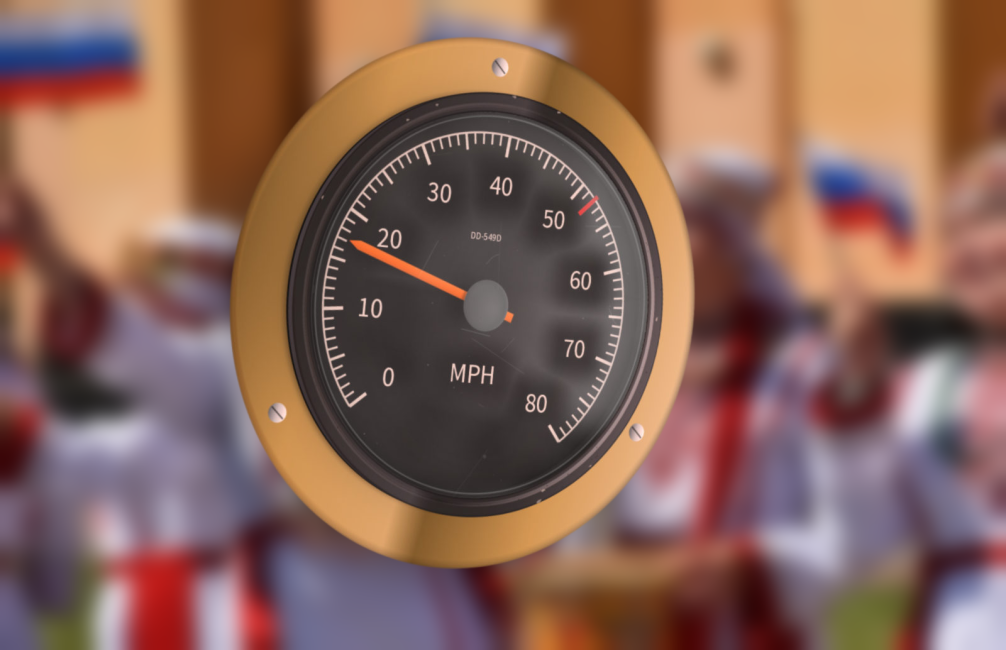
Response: 17
